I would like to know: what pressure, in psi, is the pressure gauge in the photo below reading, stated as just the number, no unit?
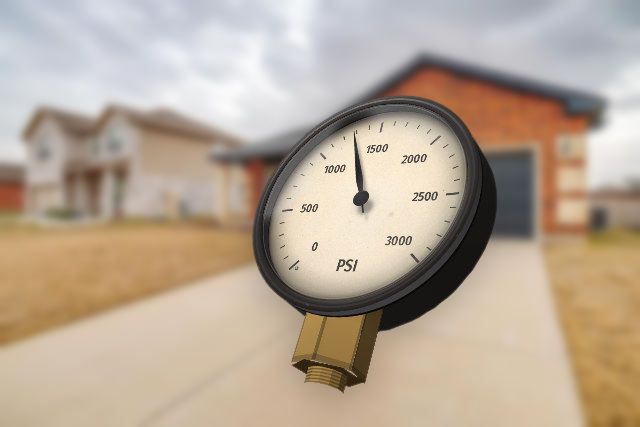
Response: 1300
